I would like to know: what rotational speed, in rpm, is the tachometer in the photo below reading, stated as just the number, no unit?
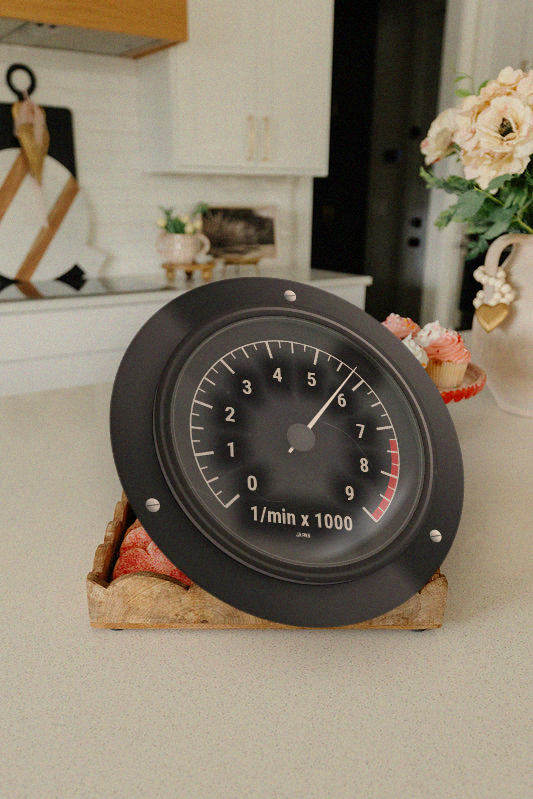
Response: 5750
